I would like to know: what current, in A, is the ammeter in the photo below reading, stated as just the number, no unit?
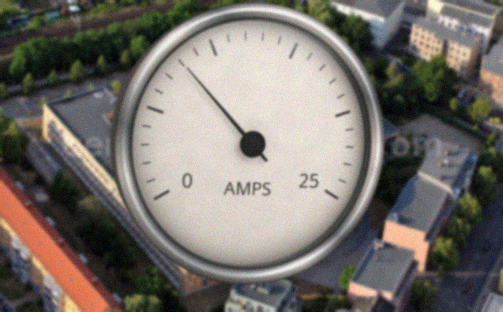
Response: 8
